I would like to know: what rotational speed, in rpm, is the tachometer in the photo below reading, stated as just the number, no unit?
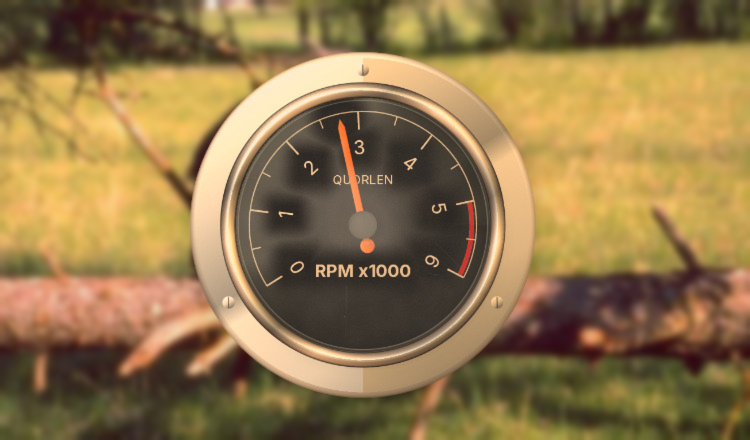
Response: 2750
